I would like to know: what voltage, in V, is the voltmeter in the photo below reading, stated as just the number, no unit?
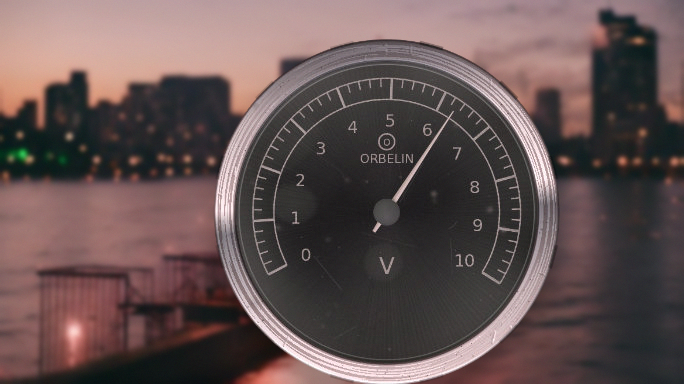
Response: 6.3
